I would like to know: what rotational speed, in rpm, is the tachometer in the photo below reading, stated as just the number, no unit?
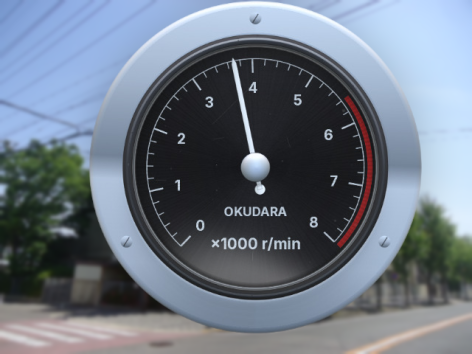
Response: 3700
